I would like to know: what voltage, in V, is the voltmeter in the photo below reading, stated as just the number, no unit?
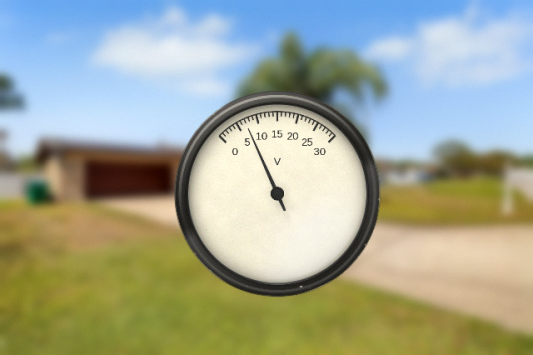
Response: 7
